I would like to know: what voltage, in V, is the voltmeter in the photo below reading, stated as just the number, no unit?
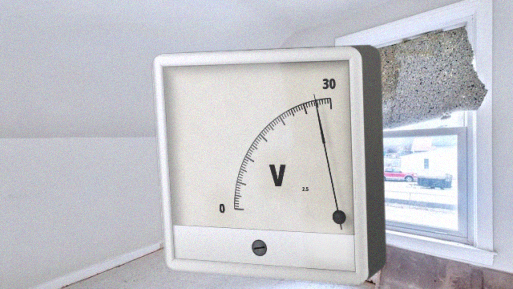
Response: 27.5
